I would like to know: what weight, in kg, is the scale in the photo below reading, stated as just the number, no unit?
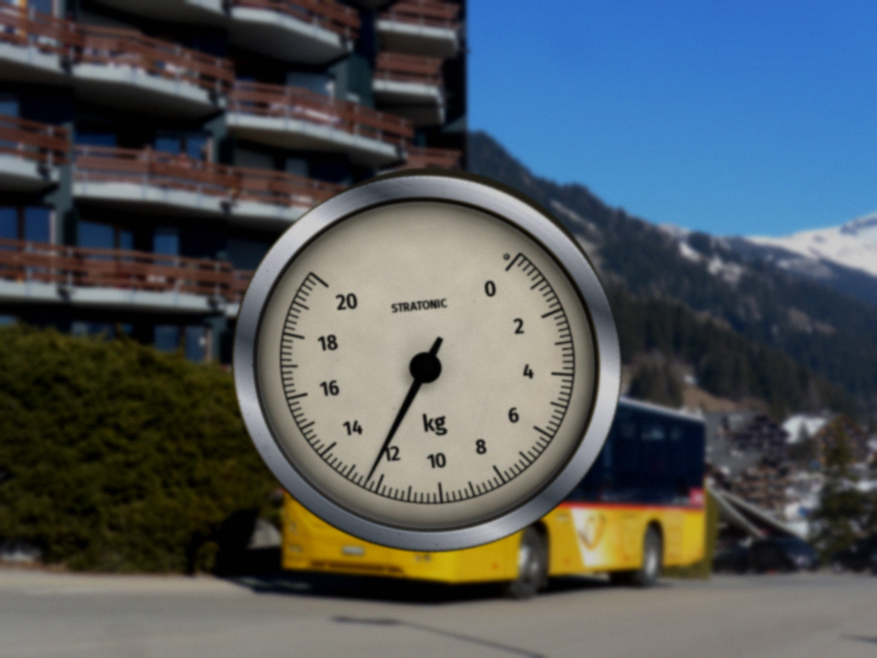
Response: 12.4
